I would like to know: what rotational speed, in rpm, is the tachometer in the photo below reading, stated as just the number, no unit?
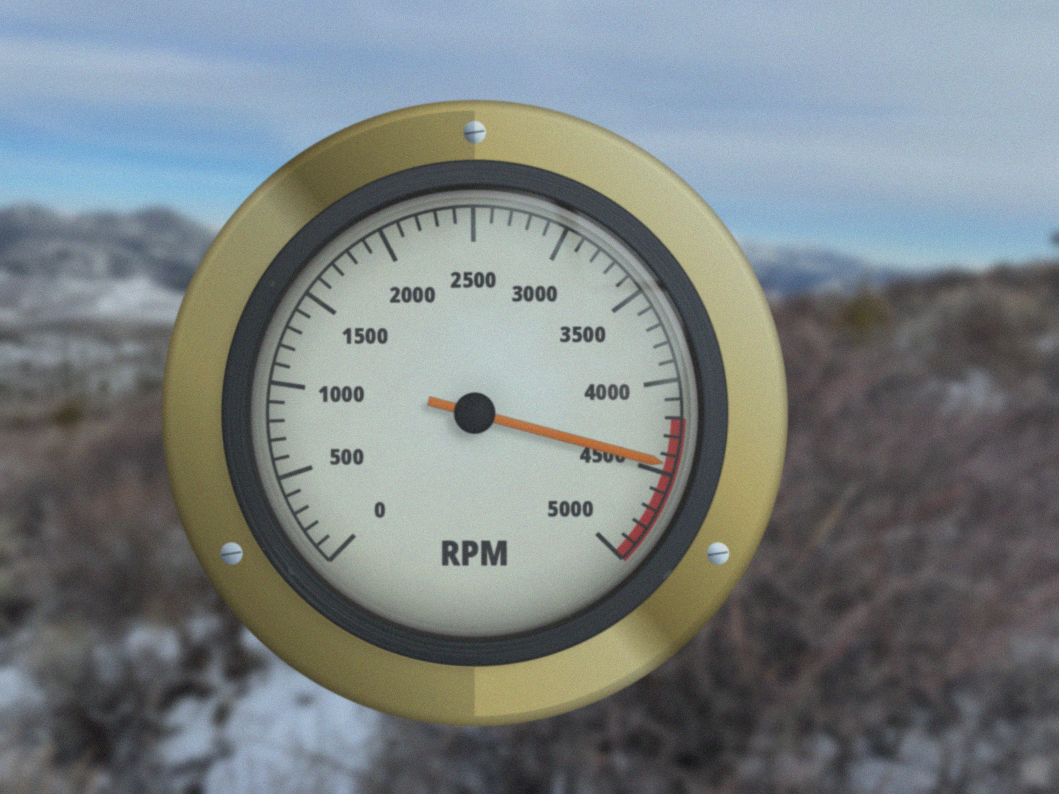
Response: 4450
